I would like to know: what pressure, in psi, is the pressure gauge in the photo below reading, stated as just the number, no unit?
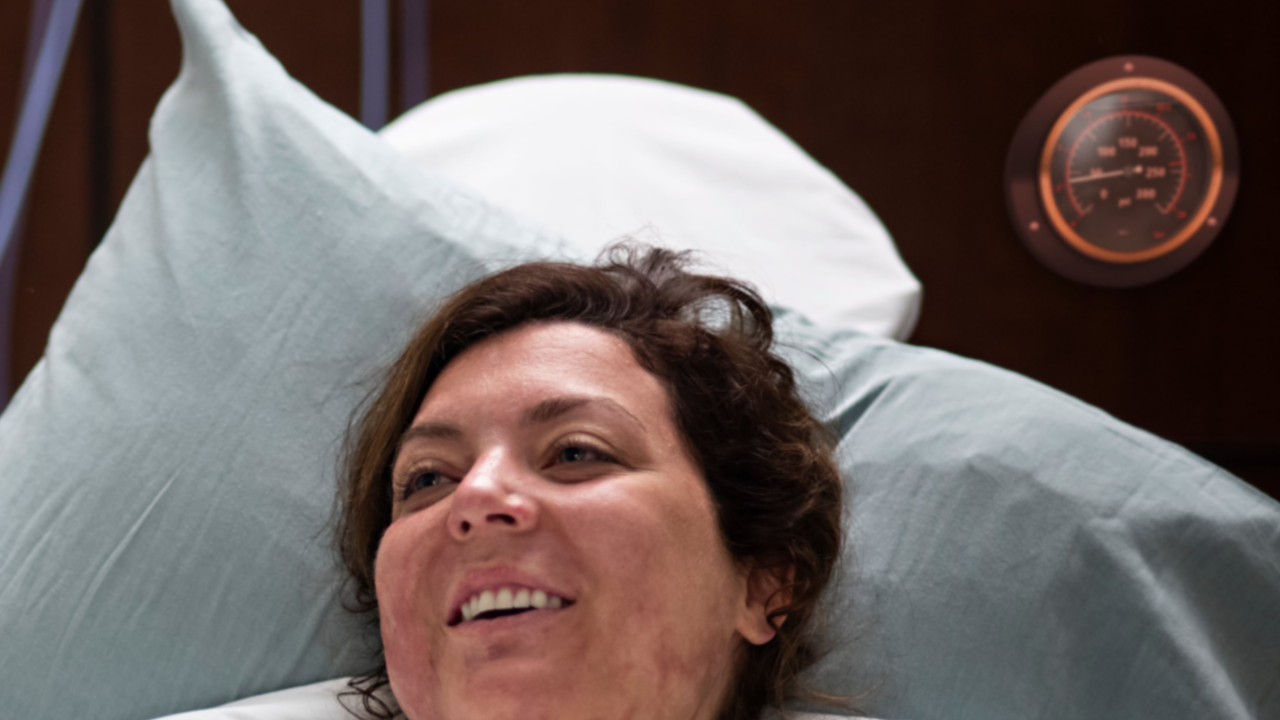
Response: 40
